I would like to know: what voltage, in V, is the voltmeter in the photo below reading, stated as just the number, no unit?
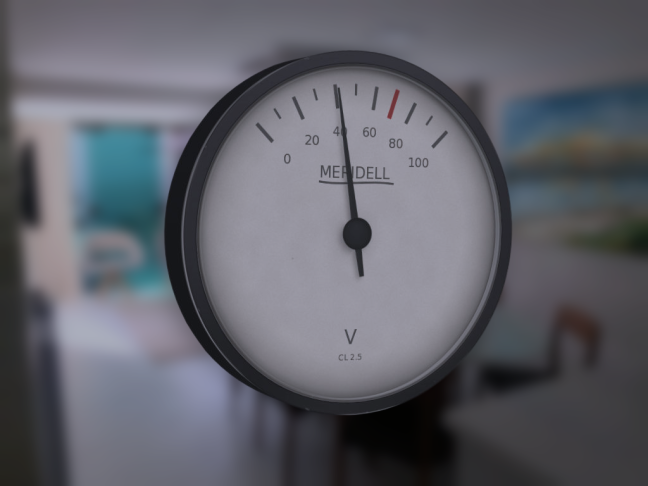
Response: 40
